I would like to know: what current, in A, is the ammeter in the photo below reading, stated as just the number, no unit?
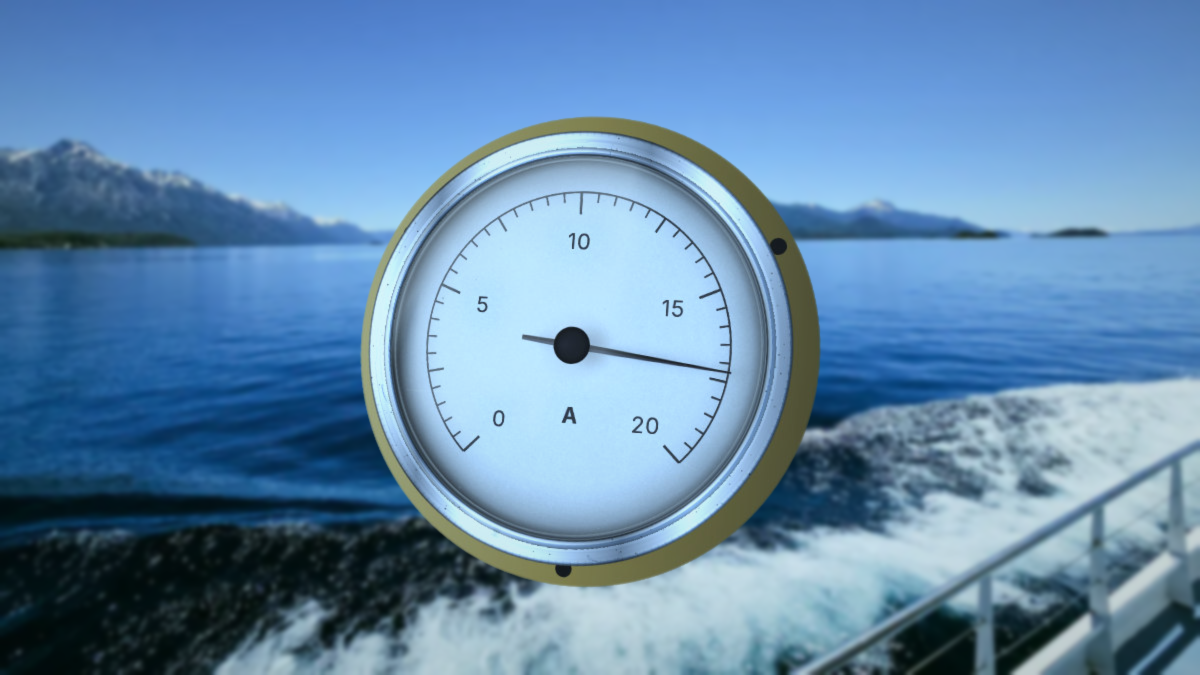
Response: 17.25
